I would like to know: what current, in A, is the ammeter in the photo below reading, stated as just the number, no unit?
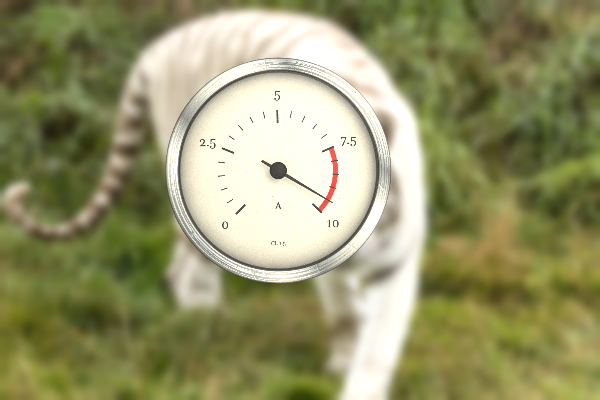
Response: 9.5
